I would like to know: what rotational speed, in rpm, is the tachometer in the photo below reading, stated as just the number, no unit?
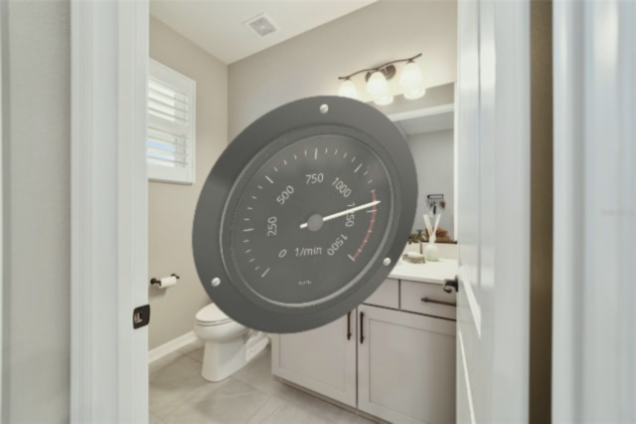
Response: 1200
